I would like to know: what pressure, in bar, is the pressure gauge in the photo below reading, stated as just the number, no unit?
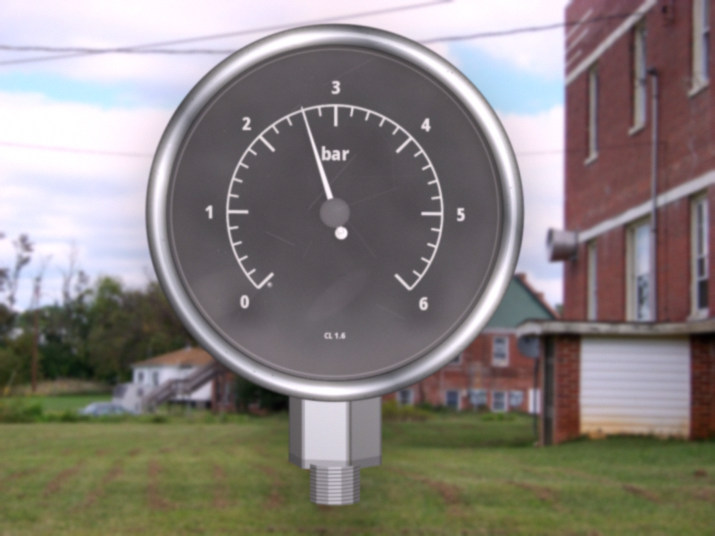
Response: 2.6
